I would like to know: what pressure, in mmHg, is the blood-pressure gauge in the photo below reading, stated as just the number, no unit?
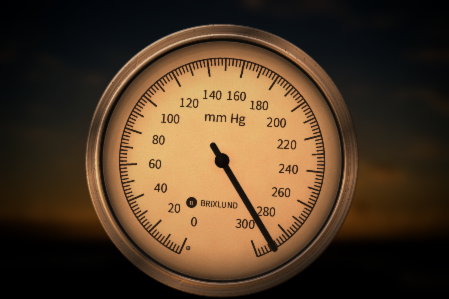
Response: 290
